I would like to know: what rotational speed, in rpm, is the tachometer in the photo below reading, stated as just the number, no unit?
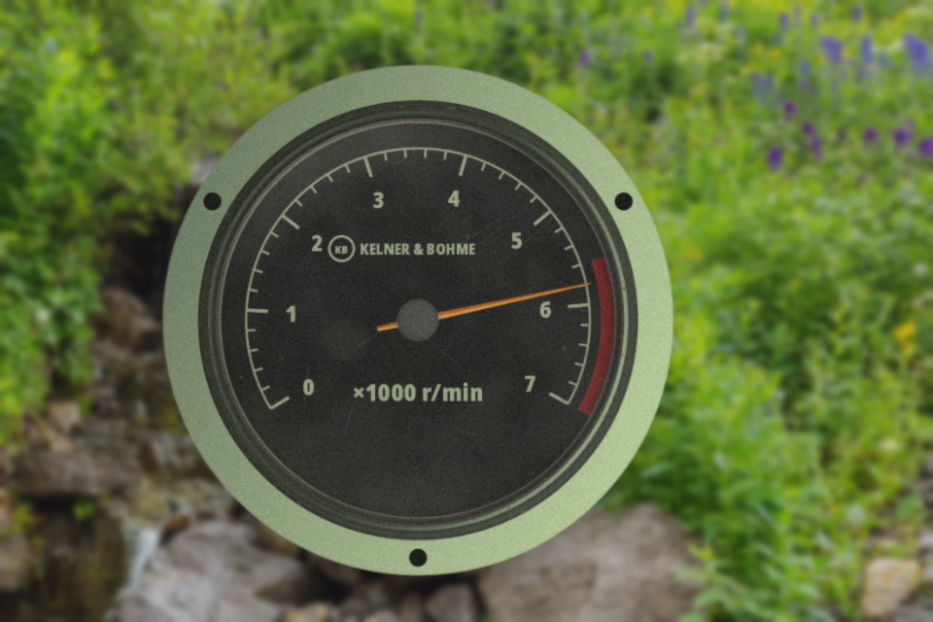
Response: 5800
